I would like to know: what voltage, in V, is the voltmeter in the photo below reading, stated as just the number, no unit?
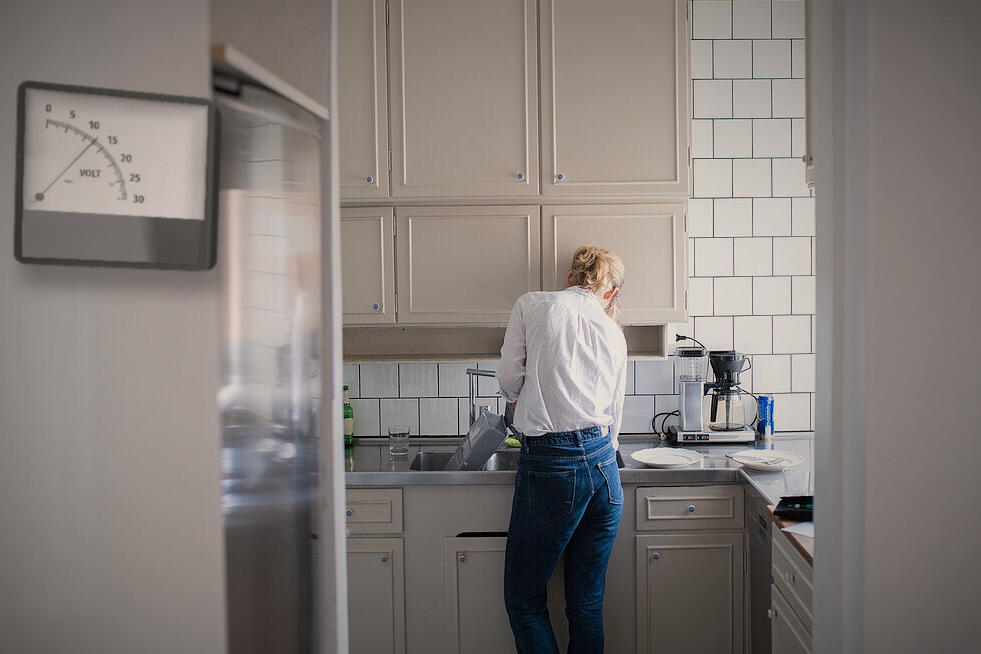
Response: 12.5
